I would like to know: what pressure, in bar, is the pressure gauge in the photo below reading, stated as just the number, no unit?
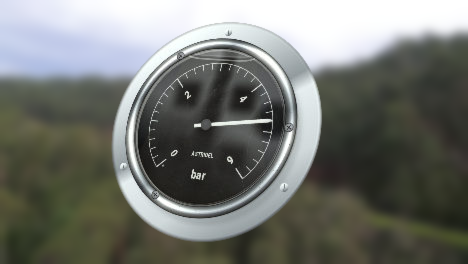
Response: 4.8
